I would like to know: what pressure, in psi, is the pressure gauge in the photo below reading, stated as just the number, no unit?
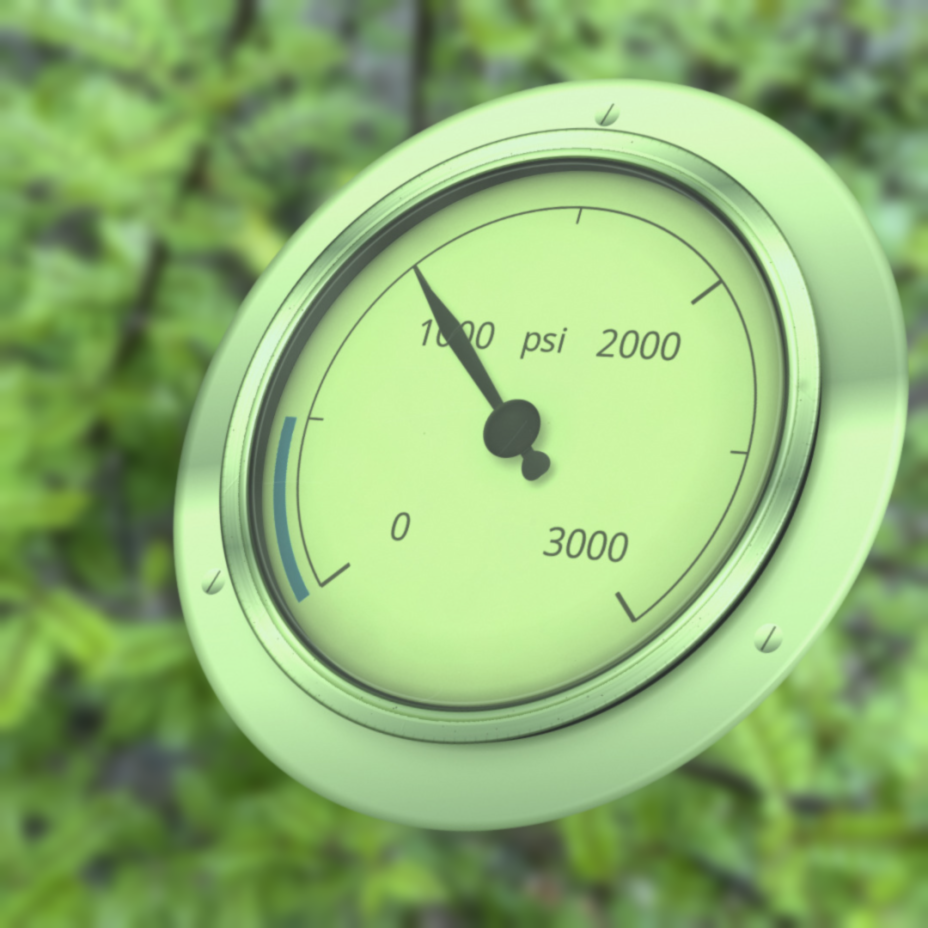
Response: 1000
